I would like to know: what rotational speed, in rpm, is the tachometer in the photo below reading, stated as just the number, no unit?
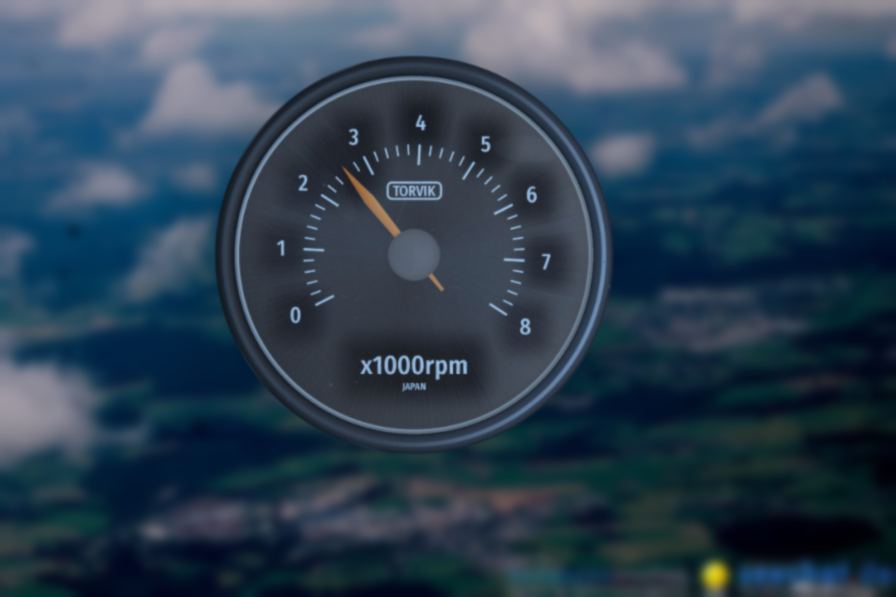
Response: 2600
